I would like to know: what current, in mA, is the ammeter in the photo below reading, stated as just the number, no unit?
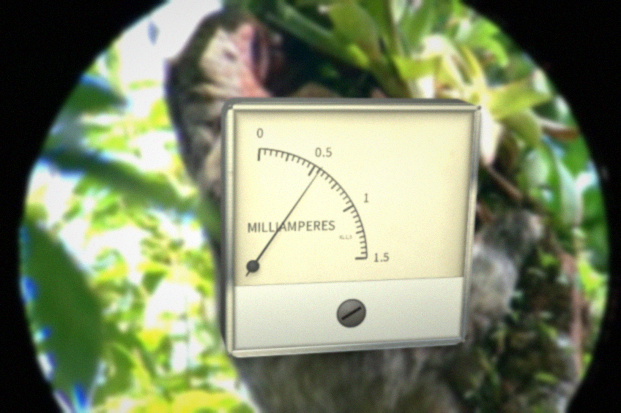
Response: 0.55
